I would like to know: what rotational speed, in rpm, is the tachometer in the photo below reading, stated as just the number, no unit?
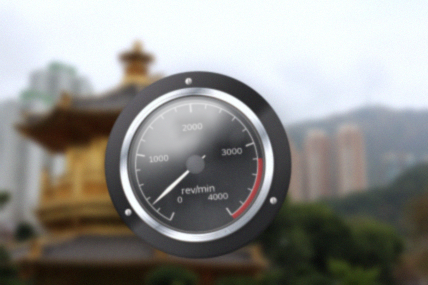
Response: 300
